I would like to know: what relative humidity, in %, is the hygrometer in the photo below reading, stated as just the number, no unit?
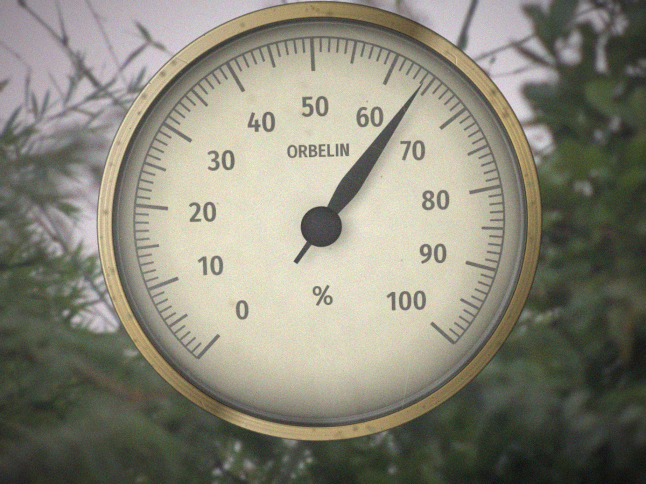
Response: 64
